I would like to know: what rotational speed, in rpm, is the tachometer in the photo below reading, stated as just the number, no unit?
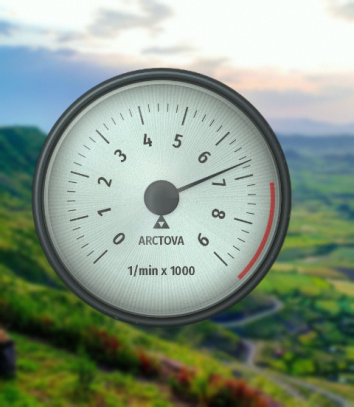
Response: 6700
